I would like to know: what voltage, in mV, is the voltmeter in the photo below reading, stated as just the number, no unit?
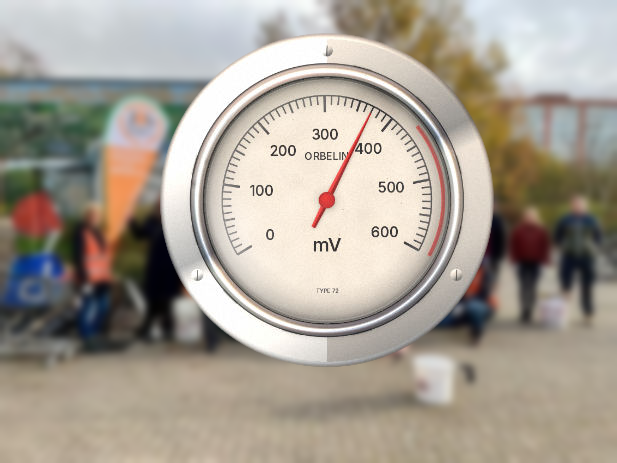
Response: 370
